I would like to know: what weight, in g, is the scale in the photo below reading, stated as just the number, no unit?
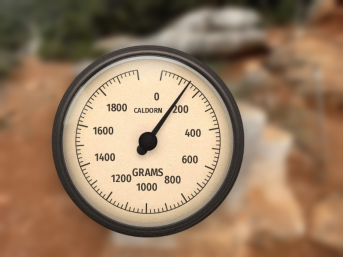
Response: 140
